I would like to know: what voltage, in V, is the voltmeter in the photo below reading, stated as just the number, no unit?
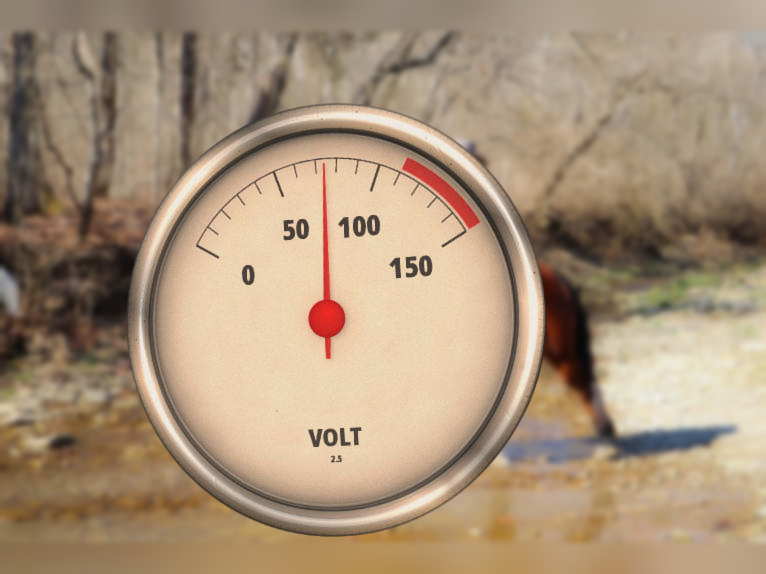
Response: 75
